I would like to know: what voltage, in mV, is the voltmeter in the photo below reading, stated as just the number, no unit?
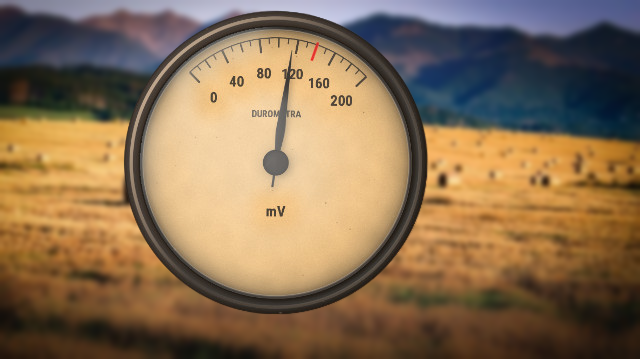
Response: 115
